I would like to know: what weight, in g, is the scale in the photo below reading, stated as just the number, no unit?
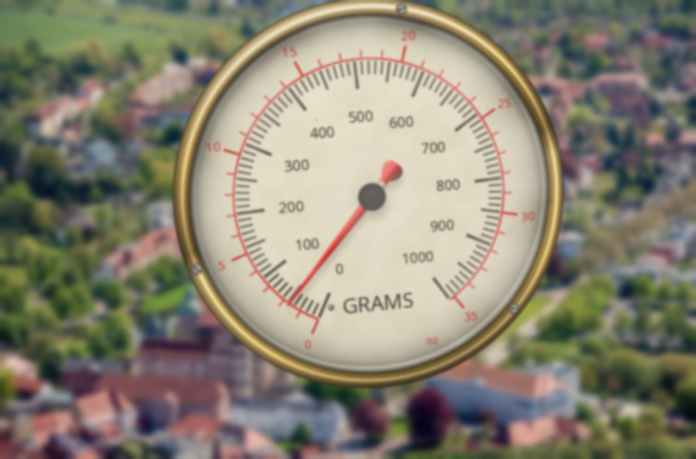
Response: 50
